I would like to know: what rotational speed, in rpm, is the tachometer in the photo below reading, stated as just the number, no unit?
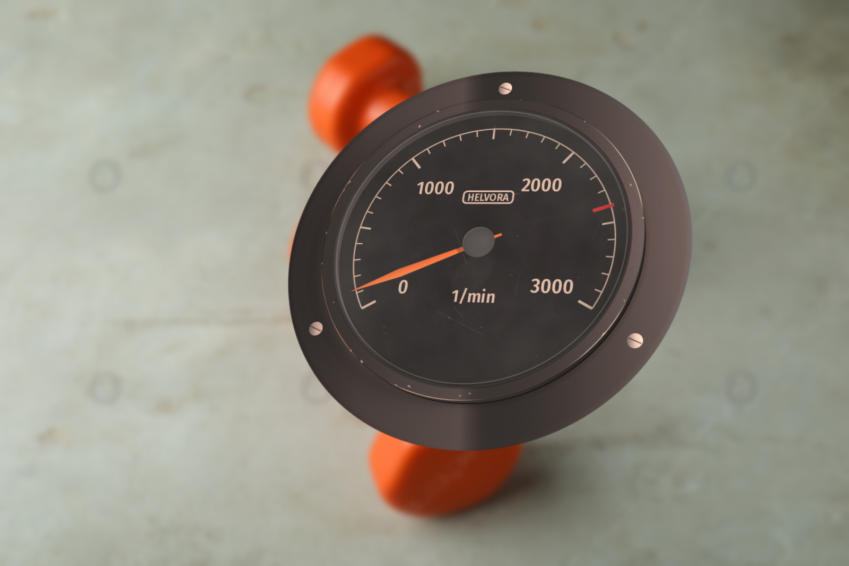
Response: 100
